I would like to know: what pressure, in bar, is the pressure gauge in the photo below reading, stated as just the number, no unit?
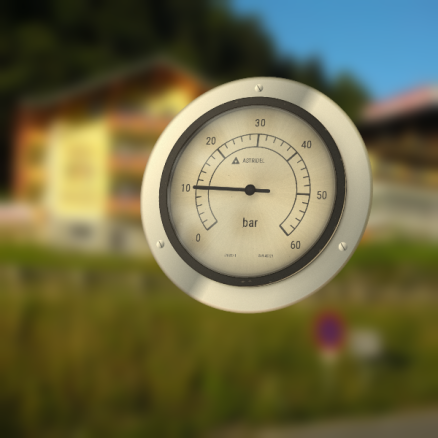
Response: 10
